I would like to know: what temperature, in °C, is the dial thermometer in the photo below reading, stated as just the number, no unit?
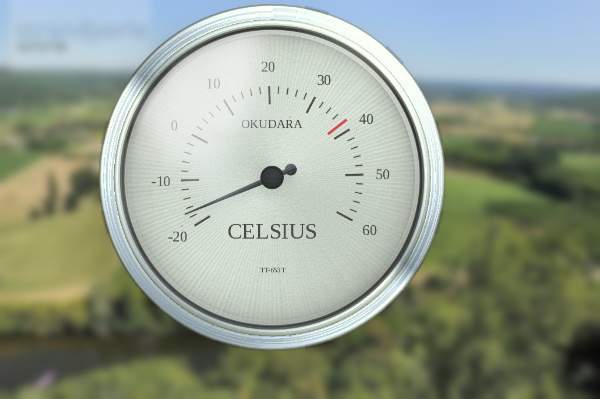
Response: -17
